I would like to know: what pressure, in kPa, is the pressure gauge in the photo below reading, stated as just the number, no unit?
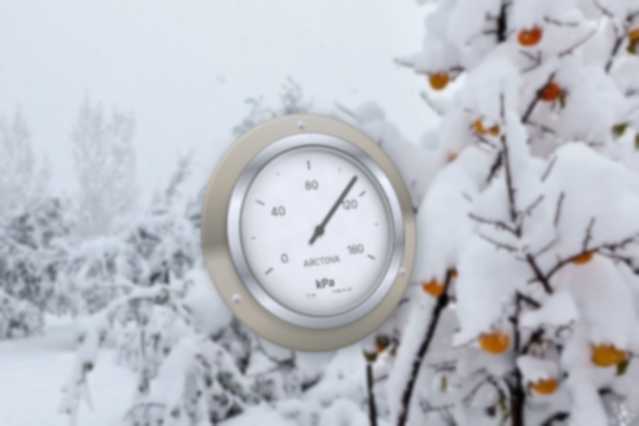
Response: 110
